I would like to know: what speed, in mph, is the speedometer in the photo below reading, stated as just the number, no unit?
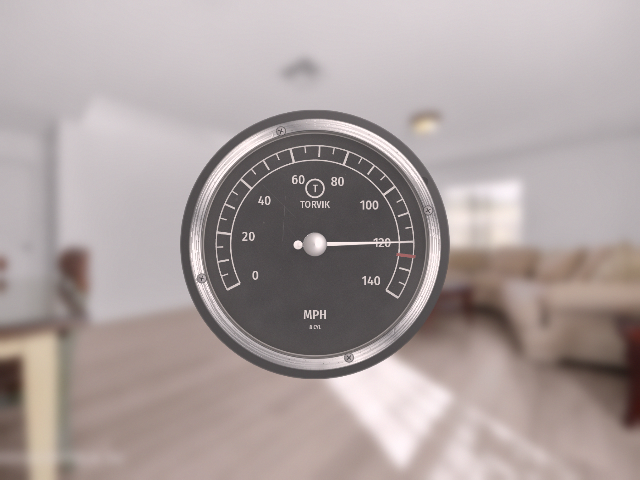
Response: 120
